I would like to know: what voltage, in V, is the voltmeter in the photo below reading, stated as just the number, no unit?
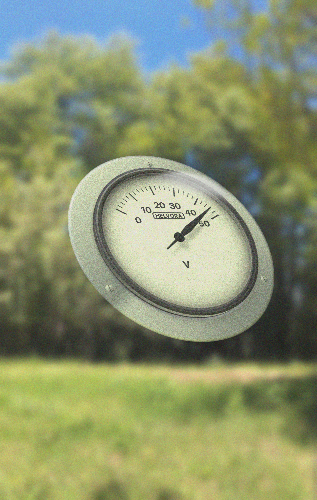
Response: 46
